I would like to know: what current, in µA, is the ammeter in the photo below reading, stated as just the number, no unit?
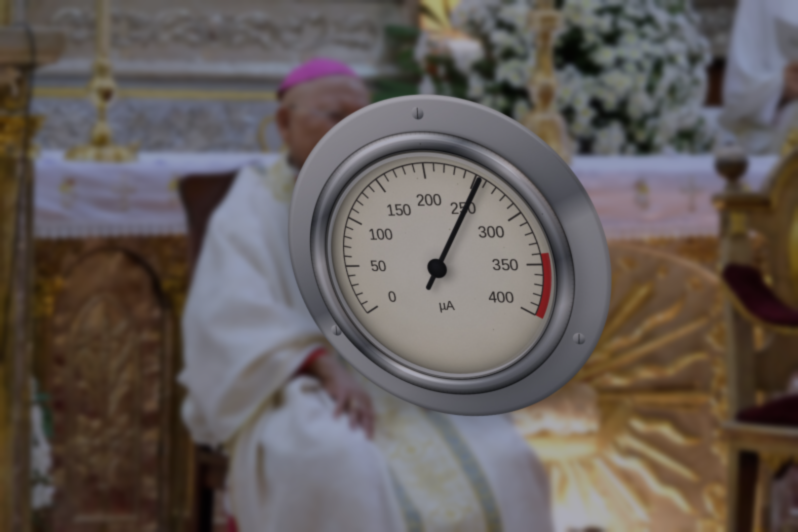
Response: 255
